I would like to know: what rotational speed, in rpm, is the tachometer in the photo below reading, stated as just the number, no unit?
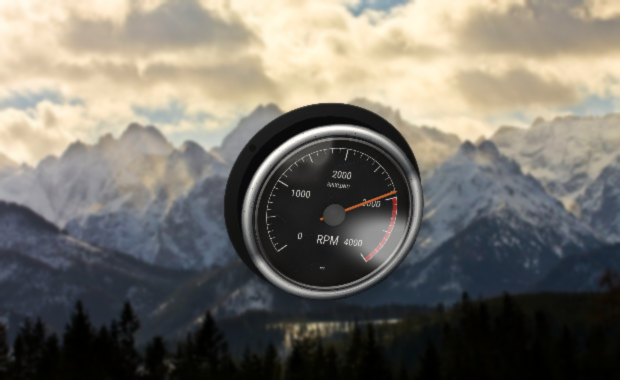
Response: 2900
